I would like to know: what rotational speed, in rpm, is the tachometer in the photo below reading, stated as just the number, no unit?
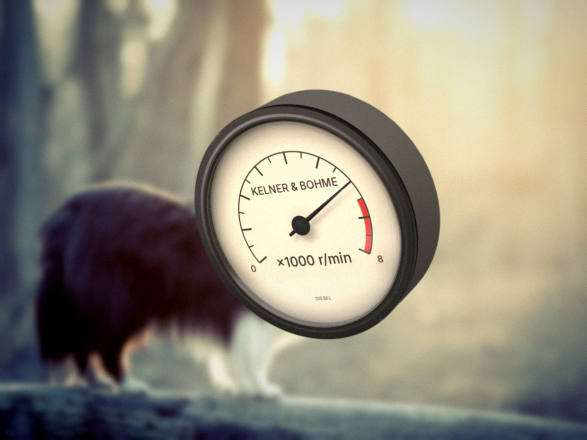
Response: 6000
